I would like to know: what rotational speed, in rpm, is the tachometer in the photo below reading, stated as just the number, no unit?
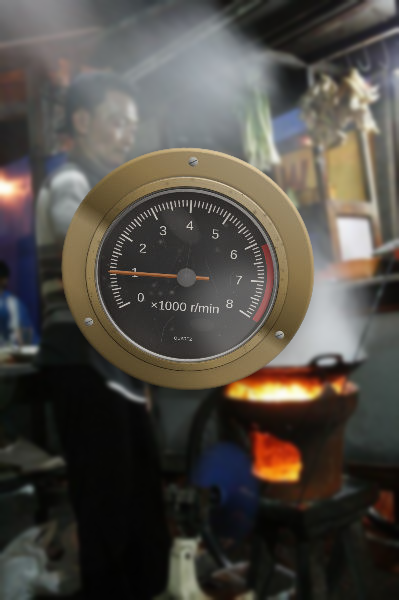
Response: 1000
